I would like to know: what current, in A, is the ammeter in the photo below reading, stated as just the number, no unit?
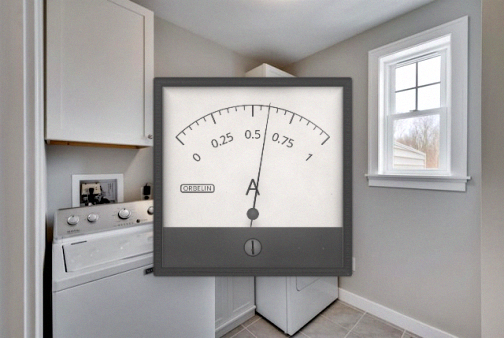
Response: 0.6
